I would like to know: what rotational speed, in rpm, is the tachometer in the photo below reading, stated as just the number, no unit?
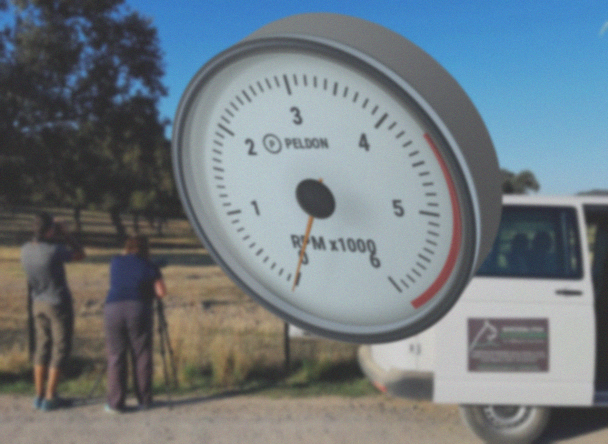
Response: 0
